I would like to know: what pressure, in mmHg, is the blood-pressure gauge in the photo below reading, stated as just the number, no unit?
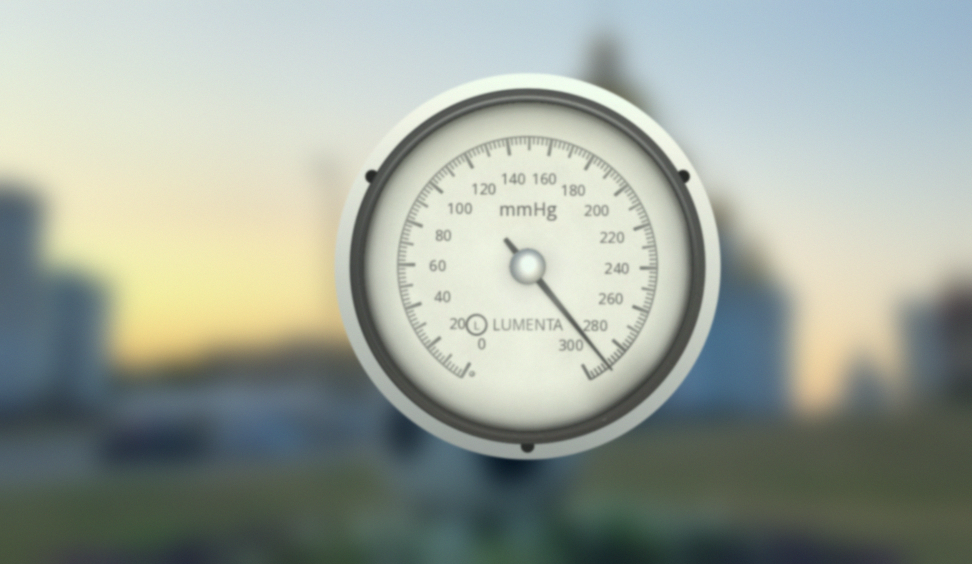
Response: 290
